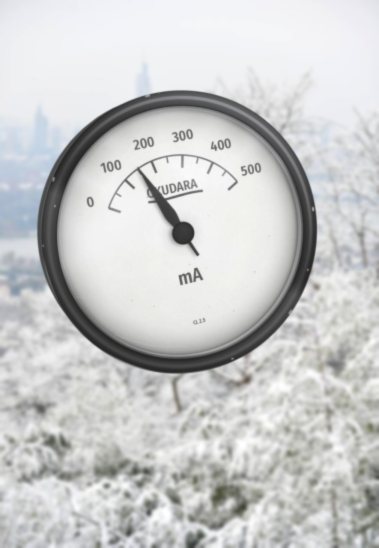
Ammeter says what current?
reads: 150 mA
